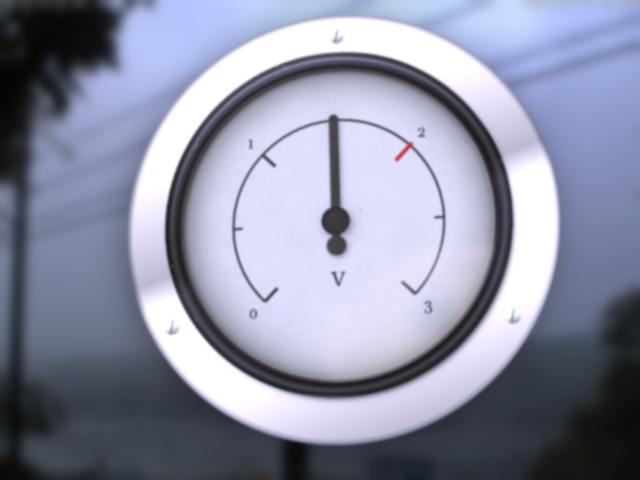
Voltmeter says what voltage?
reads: 1.5 V
